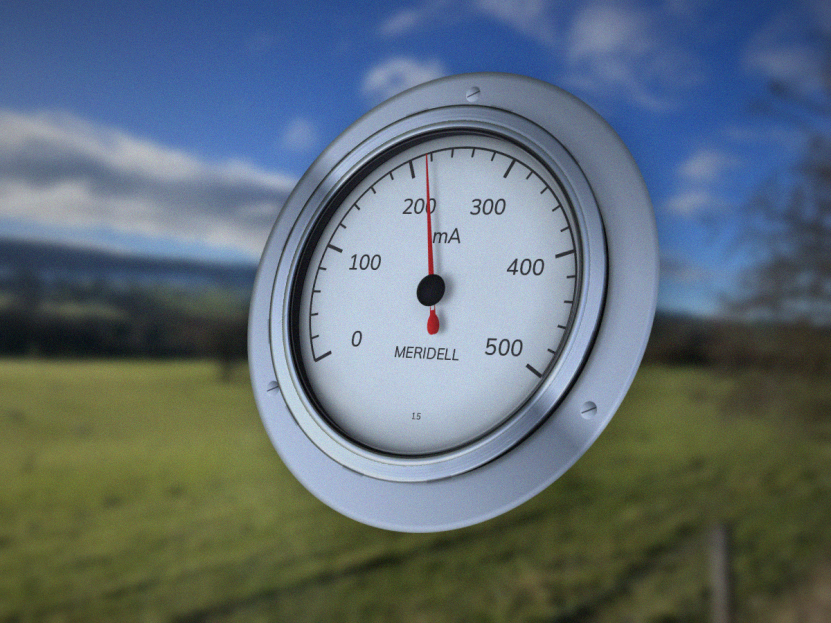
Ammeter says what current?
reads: 220 mA
